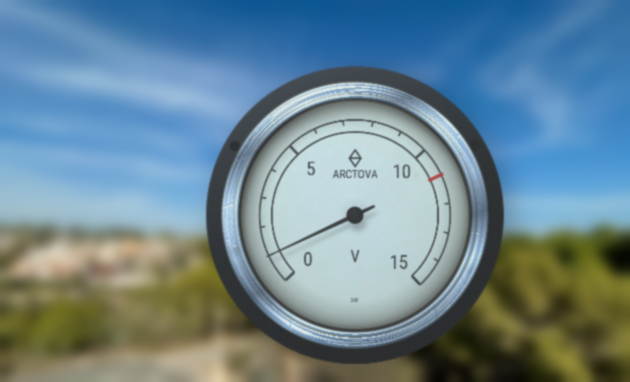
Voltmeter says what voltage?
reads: 1 V
